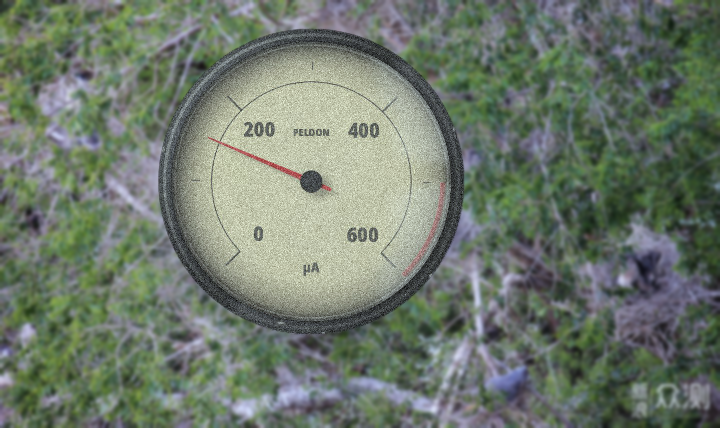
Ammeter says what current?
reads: 150 µA
